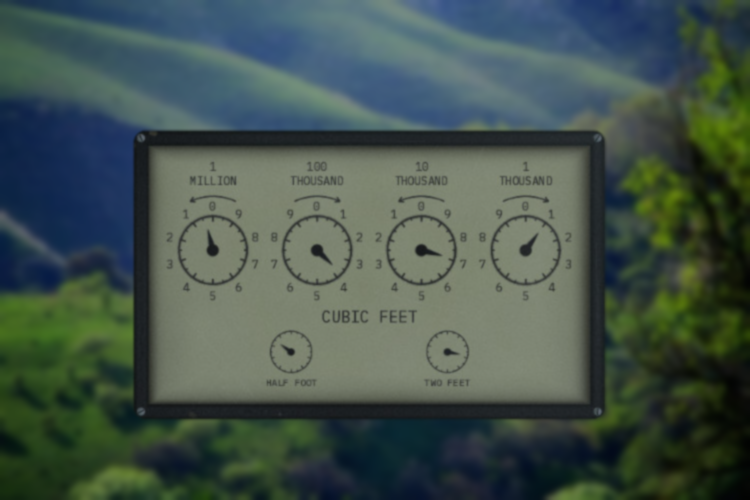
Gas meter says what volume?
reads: 37100 ft³
